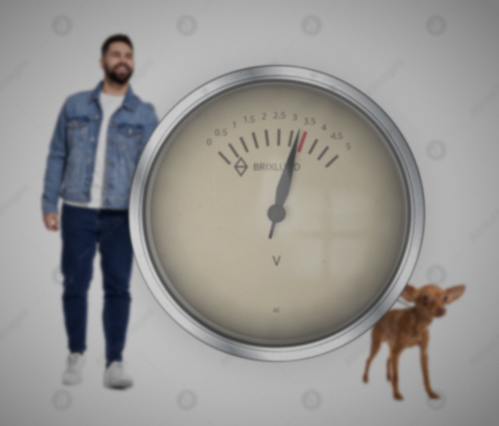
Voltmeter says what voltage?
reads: 3.25 V
